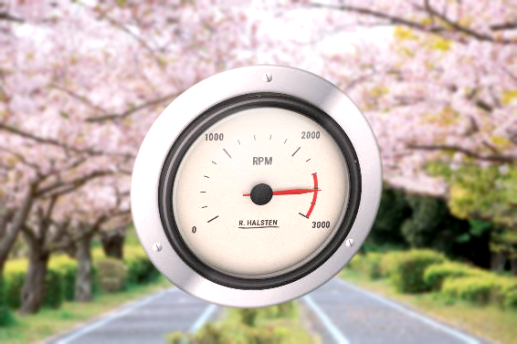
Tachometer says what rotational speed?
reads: 2600 rpm
